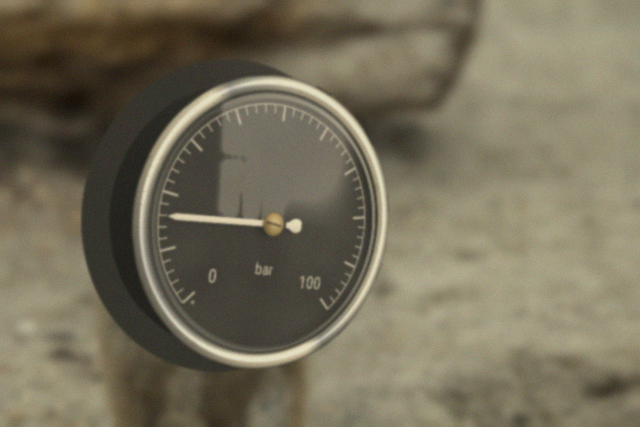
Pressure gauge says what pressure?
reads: 16 bar
